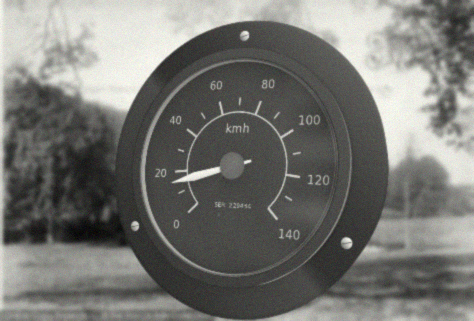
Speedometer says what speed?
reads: 15 km/h
